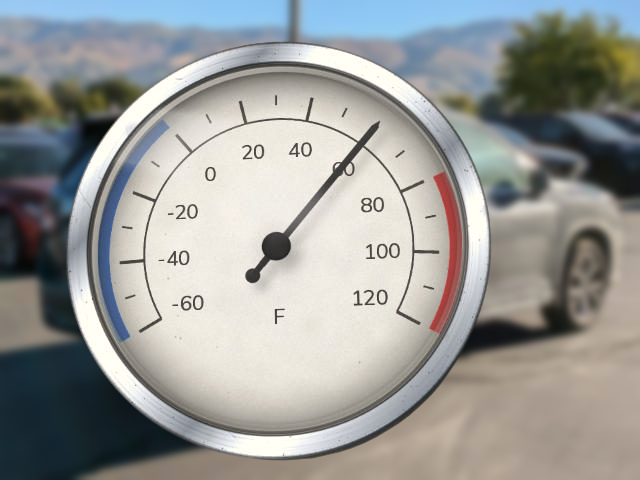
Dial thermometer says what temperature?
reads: 60 °F
